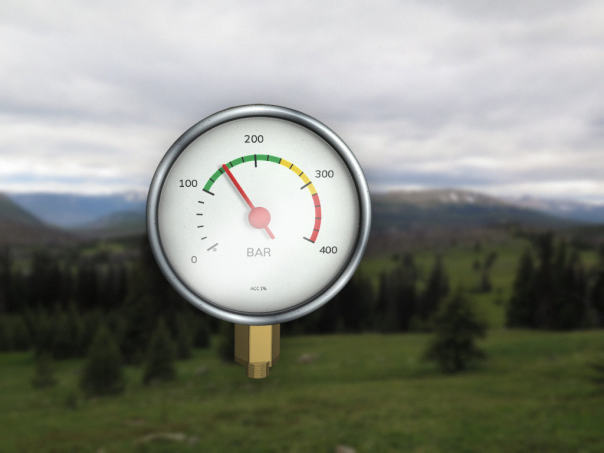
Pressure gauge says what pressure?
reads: 150 bar
